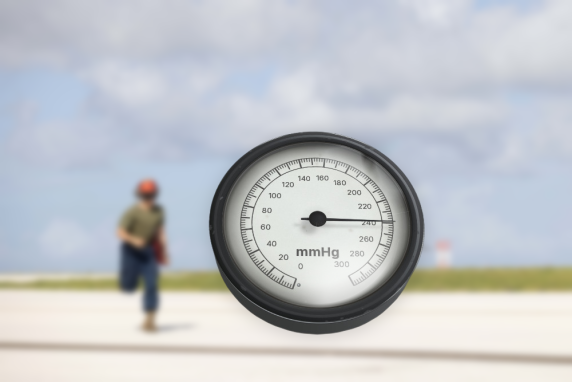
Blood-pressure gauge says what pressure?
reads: 240 mmHg
